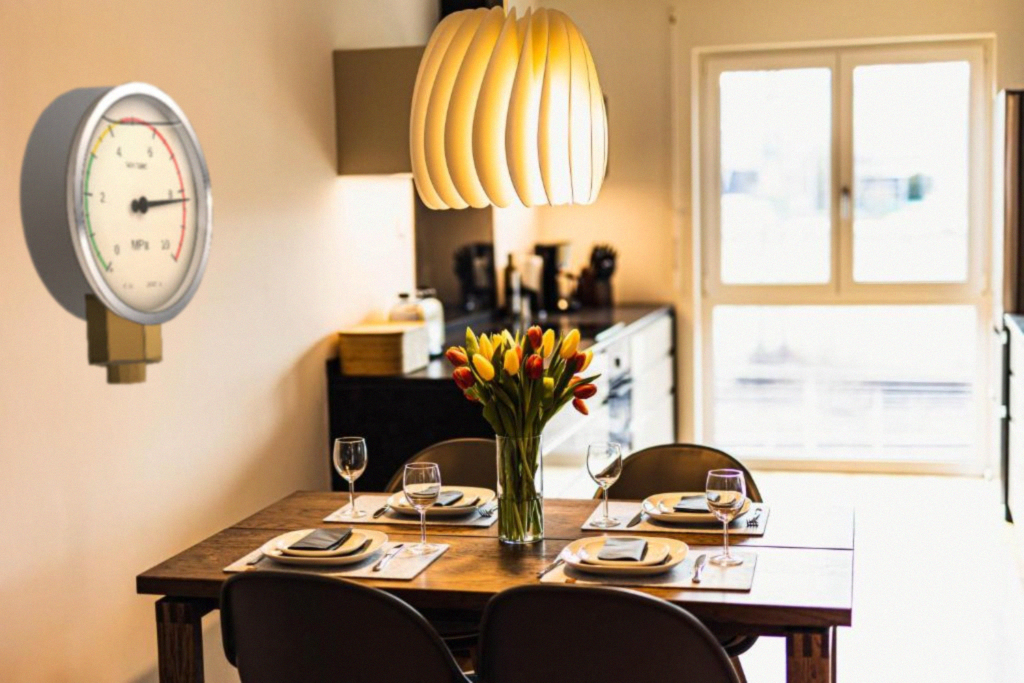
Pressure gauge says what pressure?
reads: 8.25 MPa
